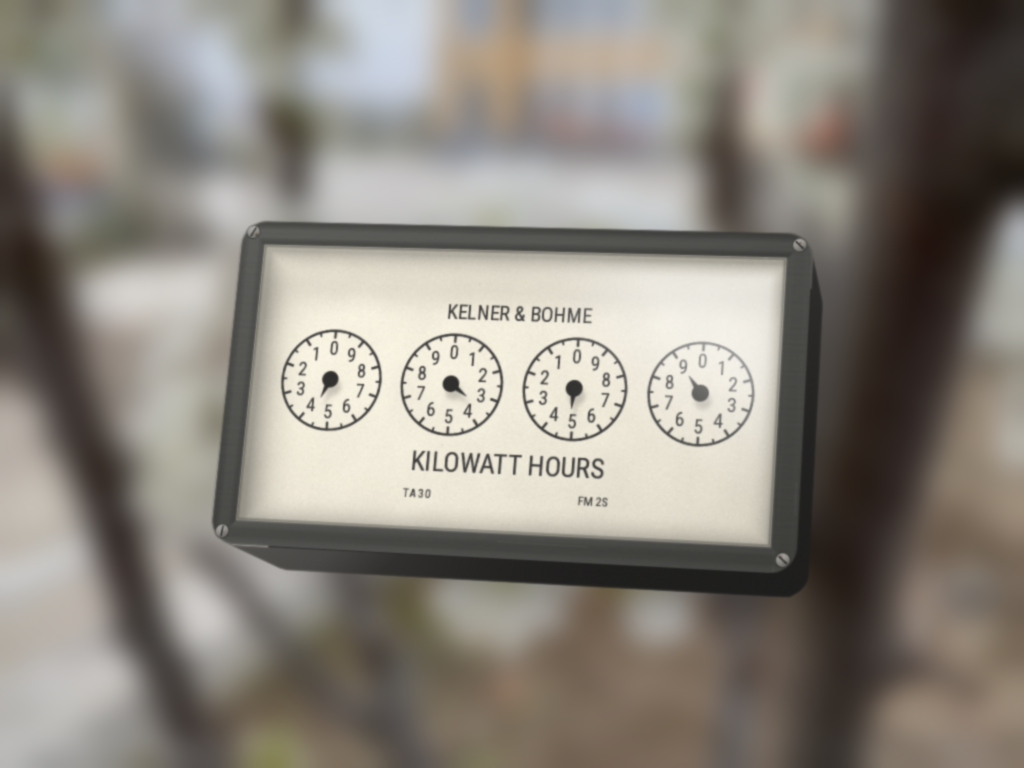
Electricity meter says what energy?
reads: 4349 kWh
